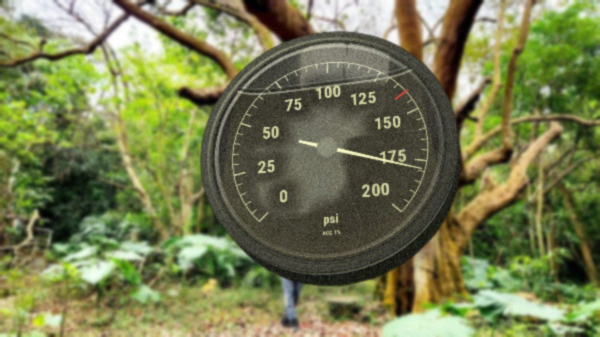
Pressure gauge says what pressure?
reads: 180 psi
